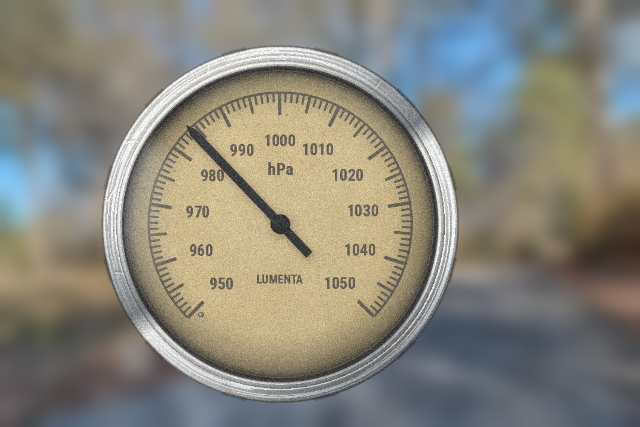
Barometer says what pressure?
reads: 984 hPa
